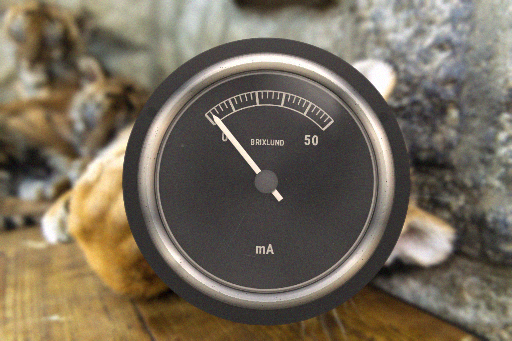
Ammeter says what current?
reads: 2 mA
